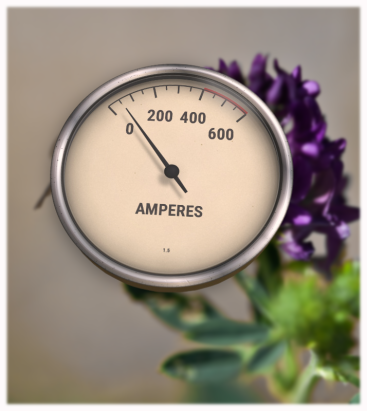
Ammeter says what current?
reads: 50 A
